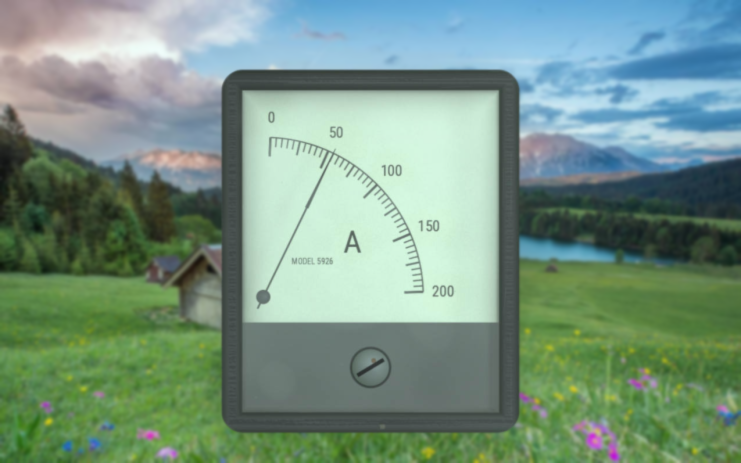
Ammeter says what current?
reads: 55 A
